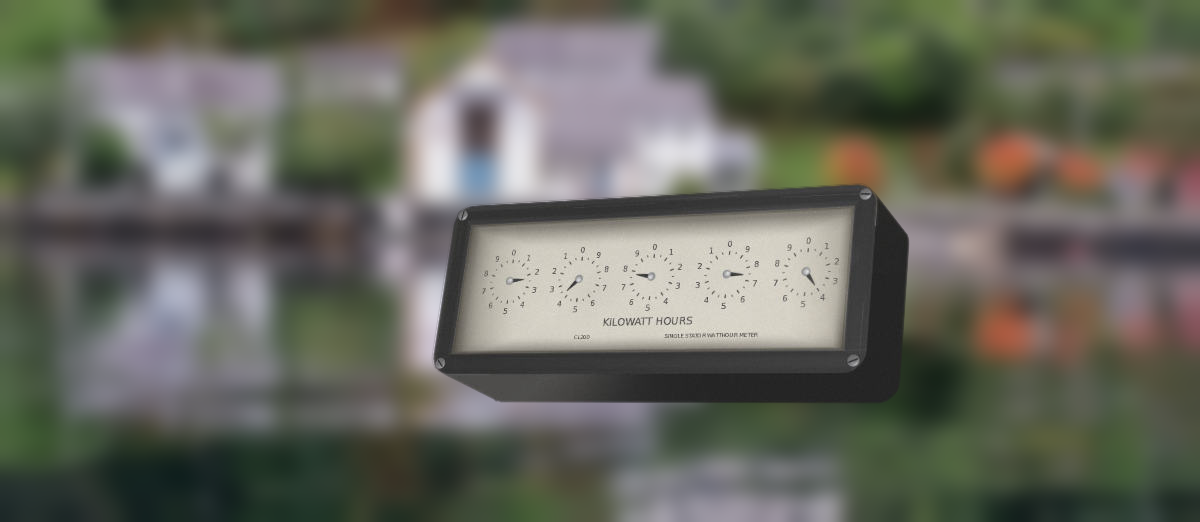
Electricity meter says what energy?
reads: 23774 kWh
